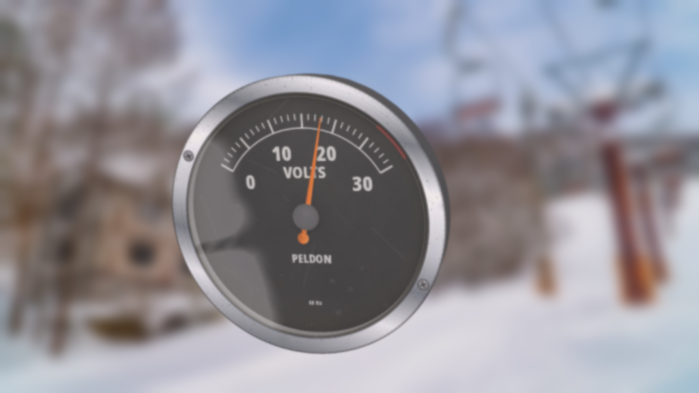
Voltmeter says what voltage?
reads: 18 V
